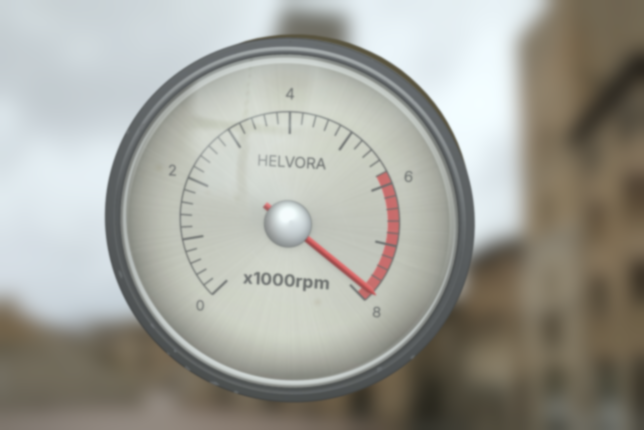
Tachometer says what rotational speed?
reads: 7800 rpm
